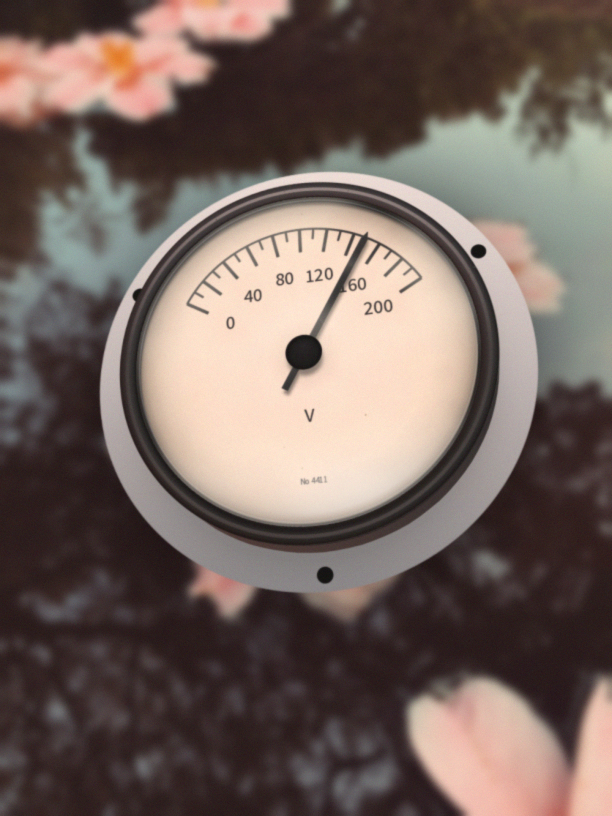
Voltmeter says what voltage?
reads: 150 V
